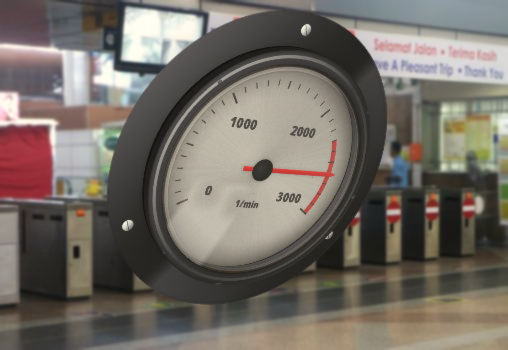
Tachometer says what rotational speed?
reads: 2600 rpm
